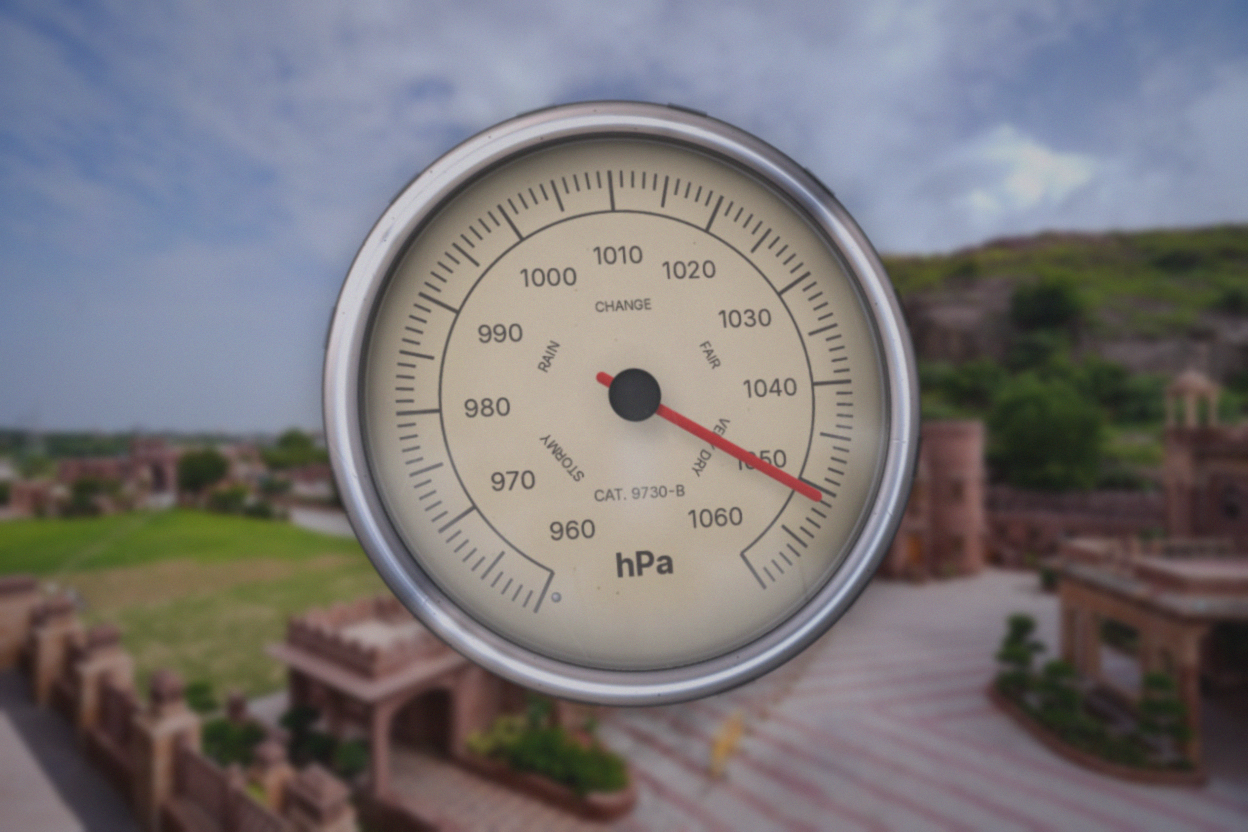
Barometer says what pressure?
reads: 1051 hPa
